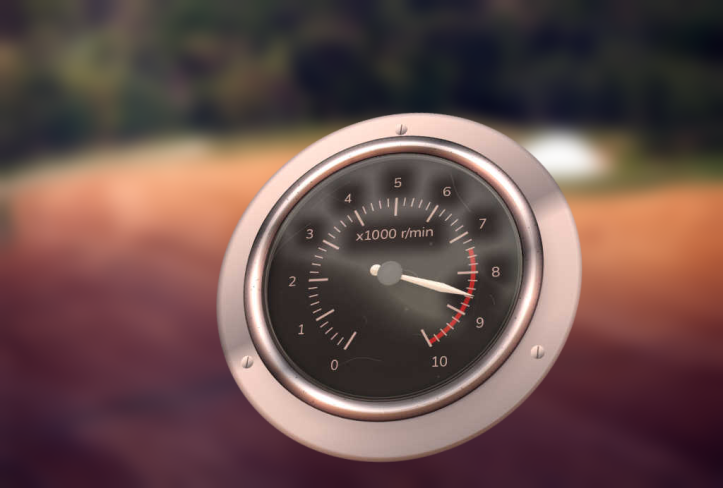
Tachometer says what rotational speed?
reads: 8600 rpm
